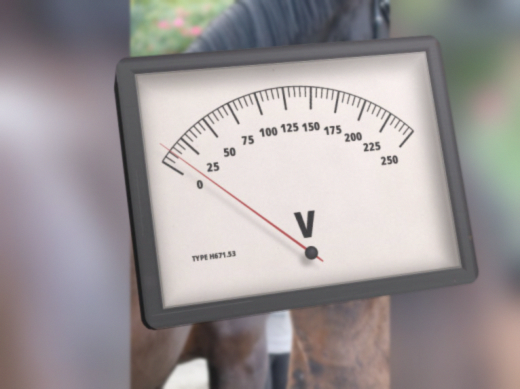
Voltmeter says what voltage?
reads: 10 V
